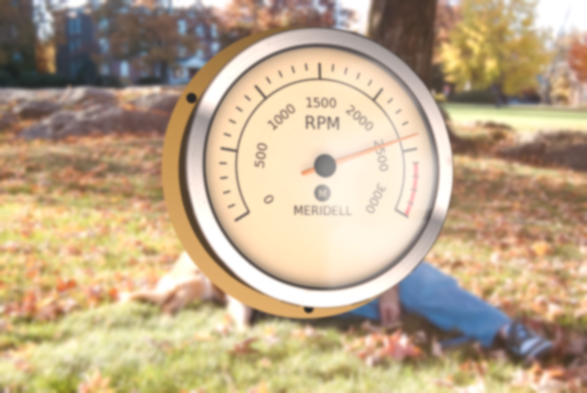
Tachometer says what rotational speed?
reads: 2400 rpm
